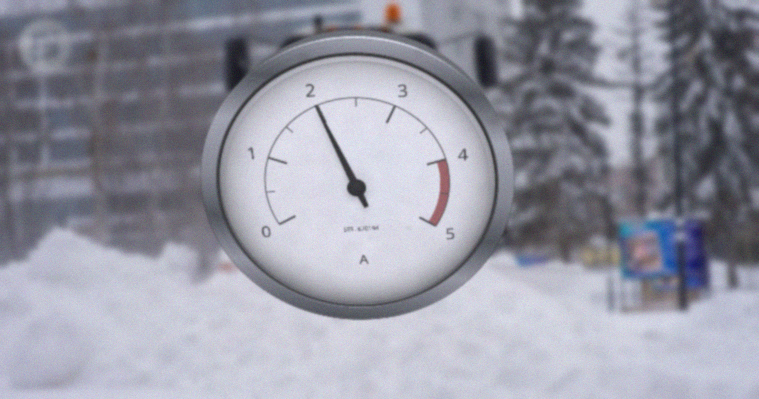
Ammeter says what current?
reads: 2 A
